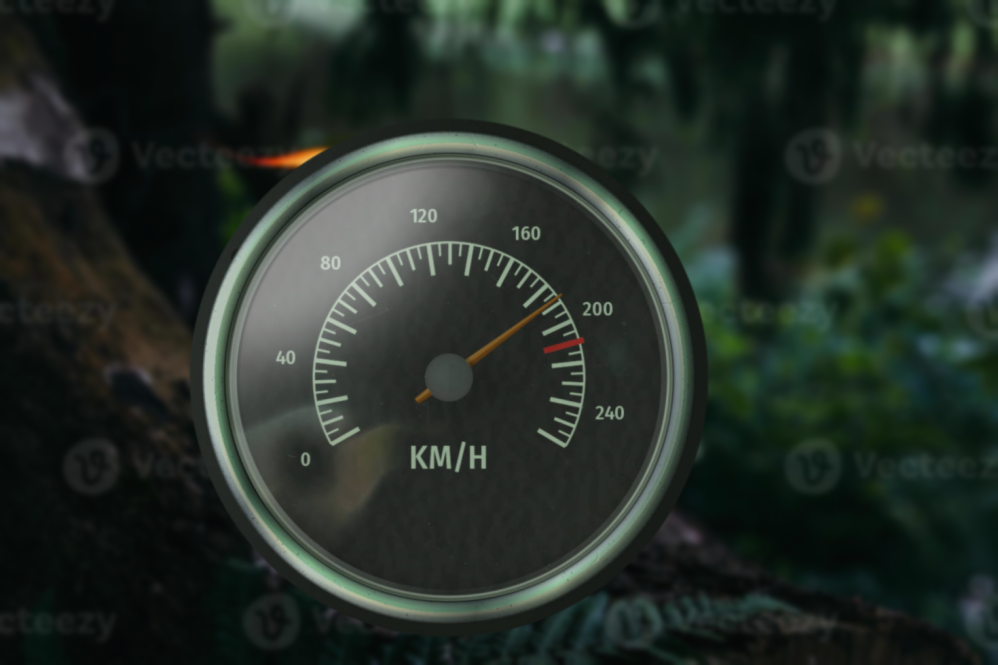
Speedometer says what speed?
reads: 187.5 km/h
